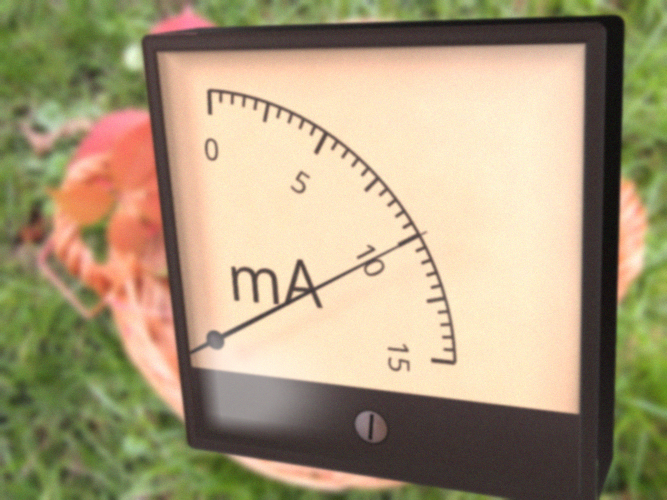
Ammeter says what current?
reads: 10 mA
